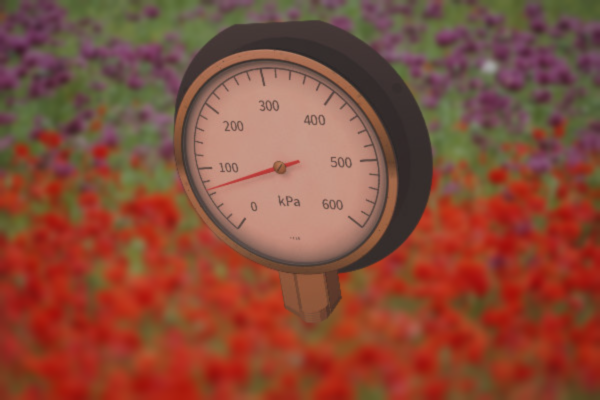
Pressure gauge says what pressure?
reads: 70 kPa
